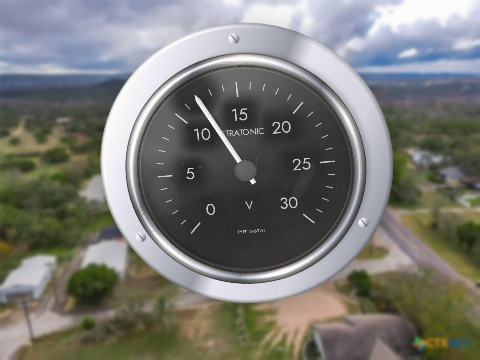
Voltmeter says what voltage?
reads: 12 V
